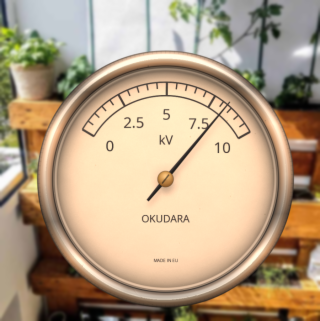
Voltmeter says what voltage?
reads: 8.25 kV
